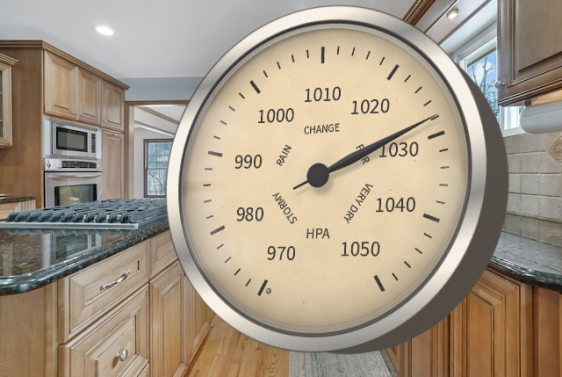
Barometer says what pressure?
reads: 1028 hPa
